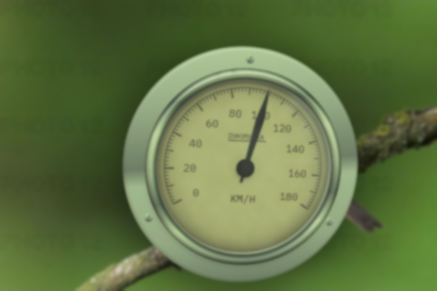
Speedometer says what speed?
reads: 100 km/h
